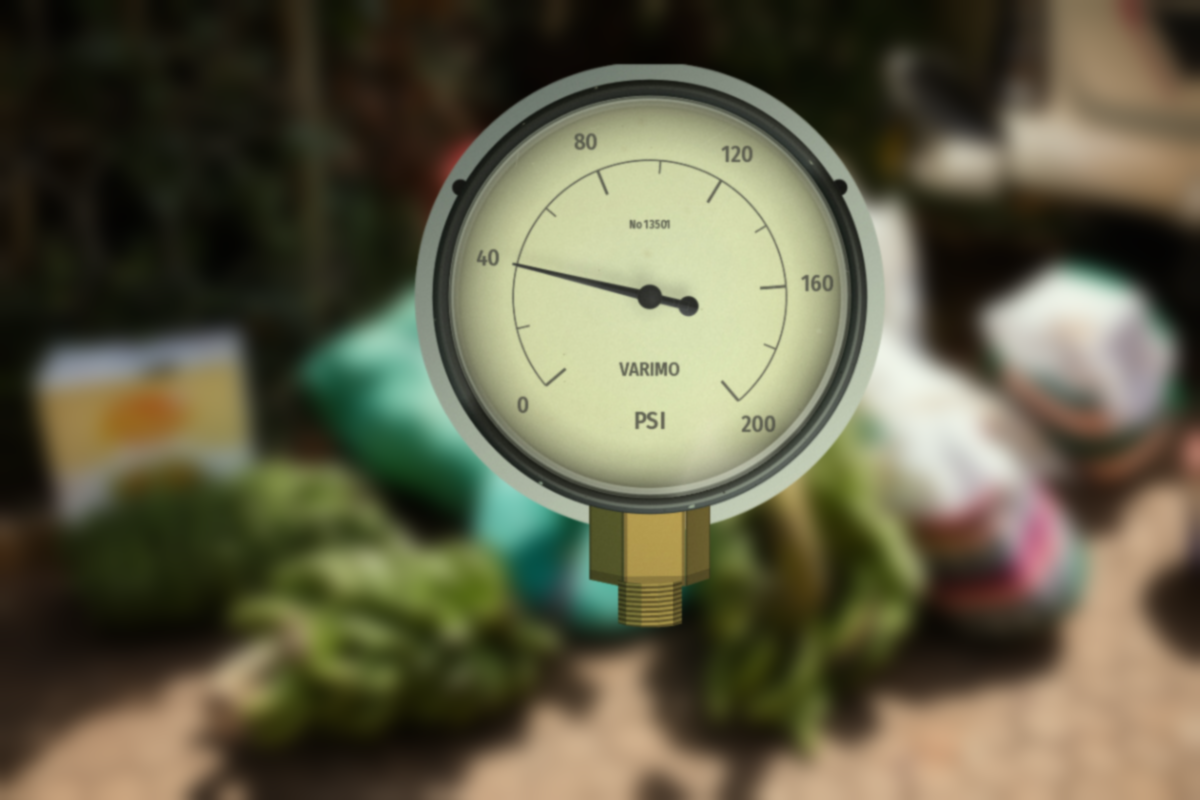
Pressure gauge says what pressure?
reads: 40 psi
